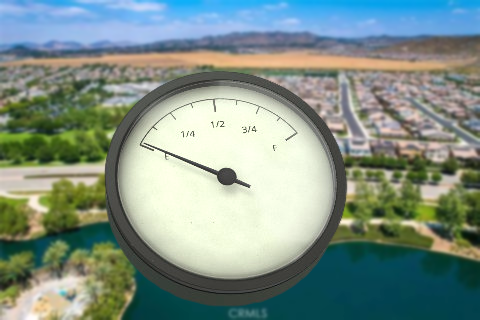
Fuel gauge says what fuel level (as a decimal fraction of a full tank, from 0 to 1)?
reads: 0
